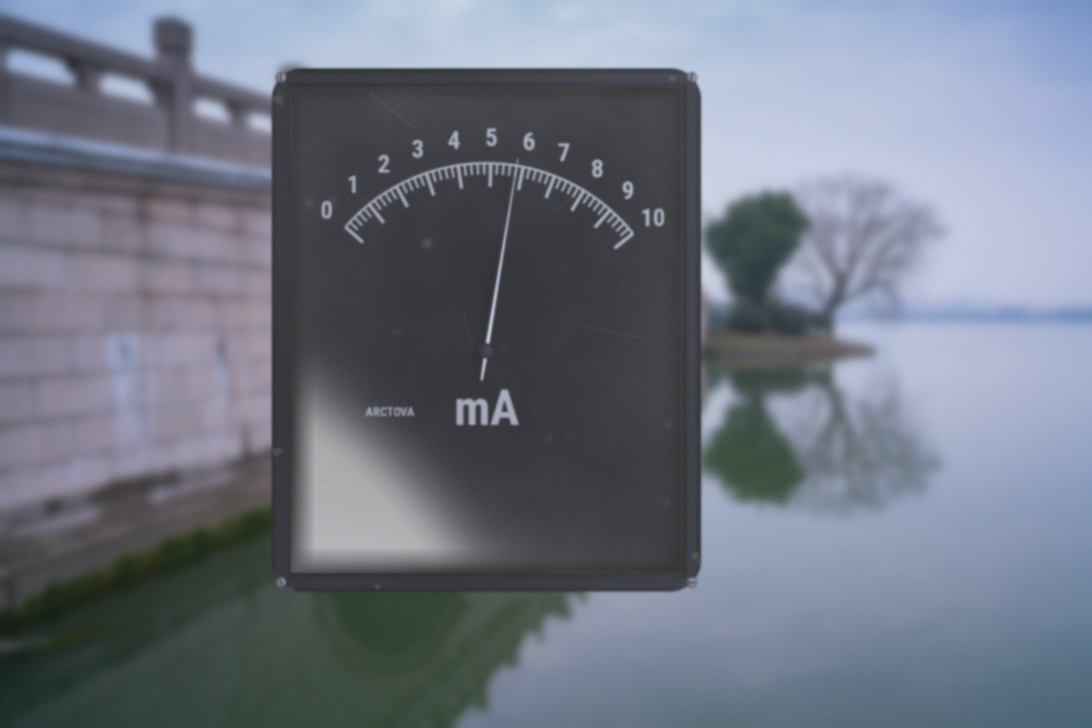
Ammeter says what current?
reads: 5.8 mA
